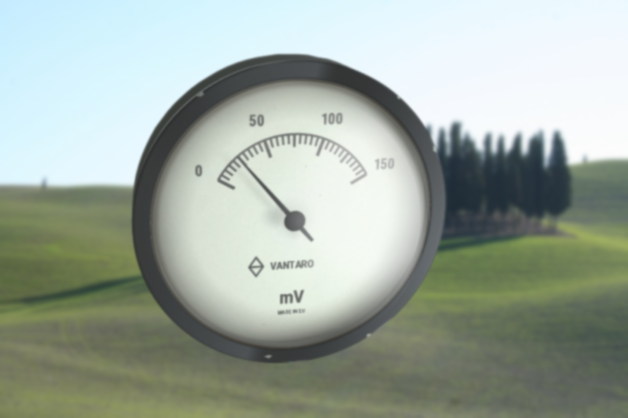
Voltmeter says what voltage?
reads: 25 mV
